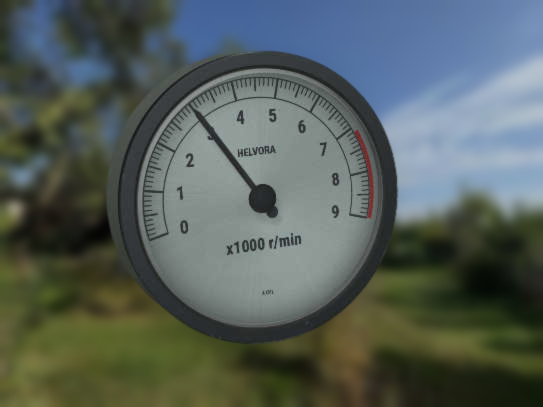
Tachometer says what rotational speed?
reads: 3000 rpm
